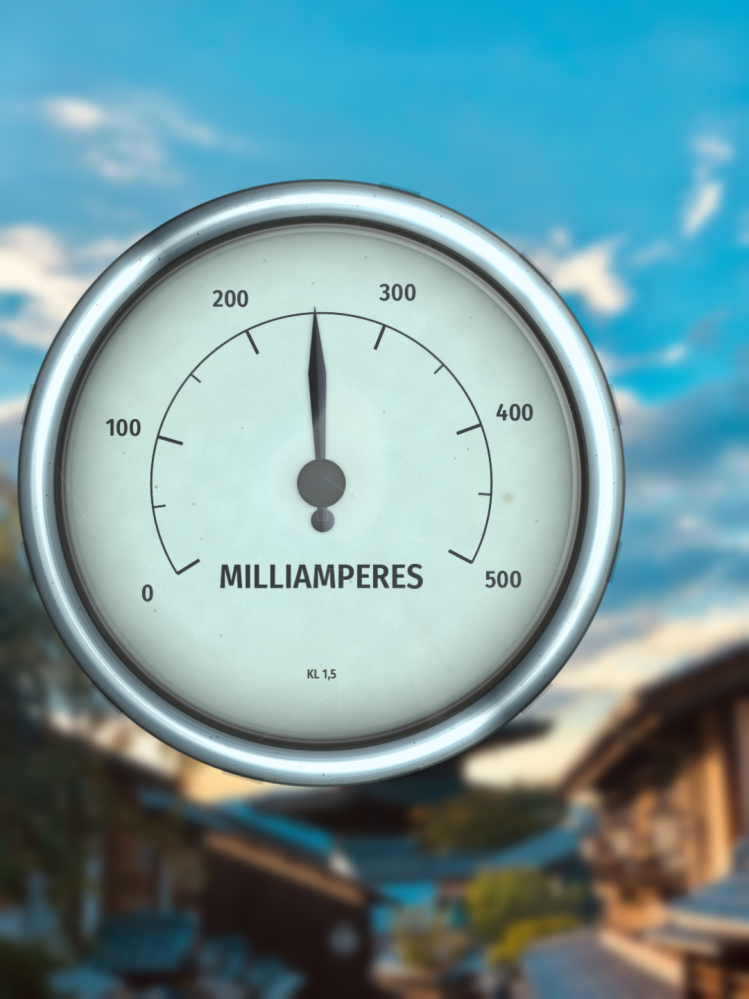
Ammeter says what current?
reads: 250 mA
